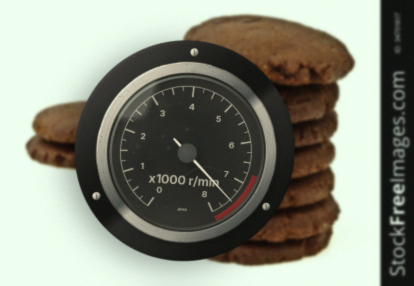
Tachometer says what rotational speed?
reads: 7500 rpm
